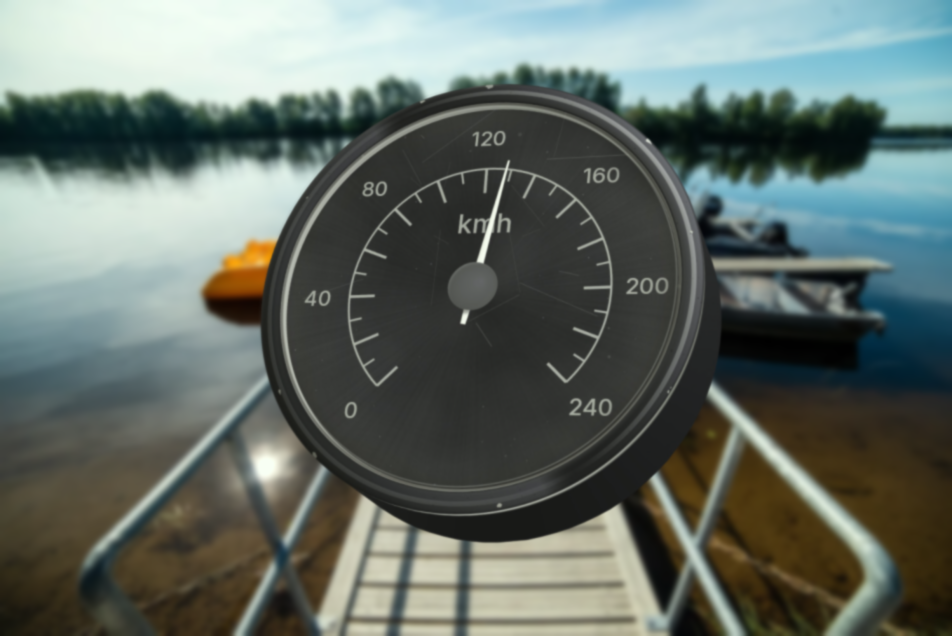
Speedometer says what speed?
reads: 130 km/h
